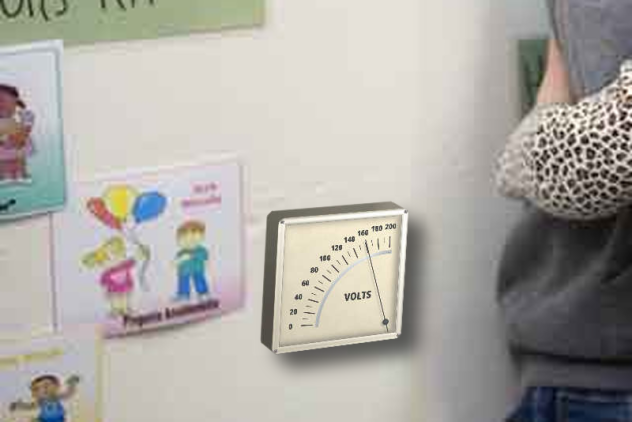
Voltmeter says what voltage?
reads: 160 V
